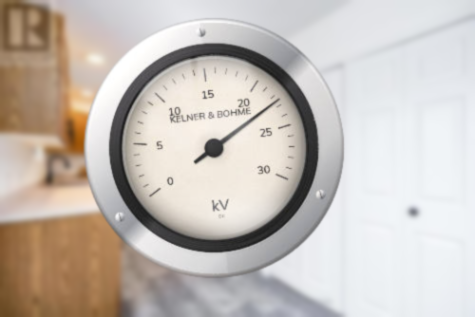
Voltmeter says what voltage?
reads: 22.5 kV
